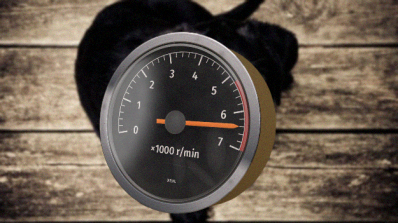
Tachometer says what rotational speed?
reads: 6400 rpm
